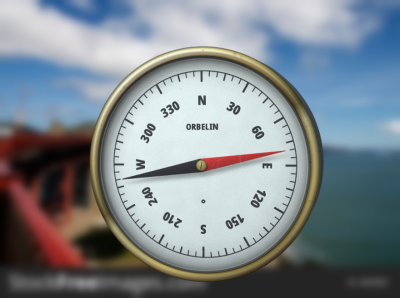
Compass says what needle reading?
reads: 80 °
